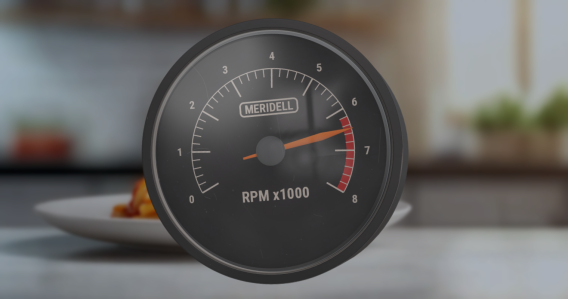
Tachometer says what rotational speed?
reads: 6500 rpm
